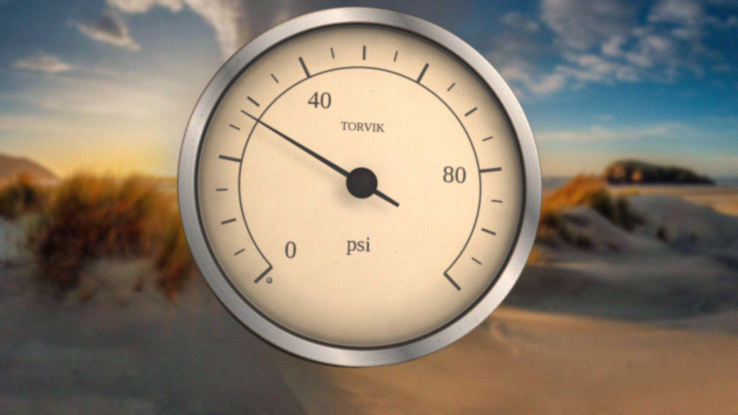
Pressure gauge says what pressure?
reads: 27.5 psi
